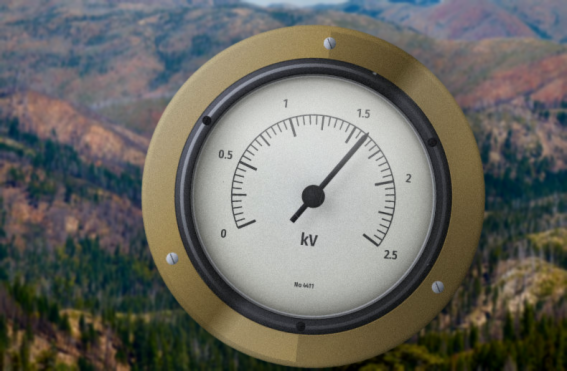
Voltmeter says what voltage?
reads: 1.6 kV
